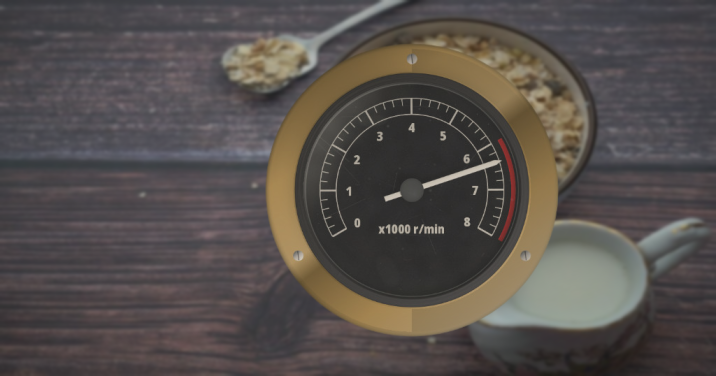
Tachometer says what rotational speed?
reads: 6400 rpm
